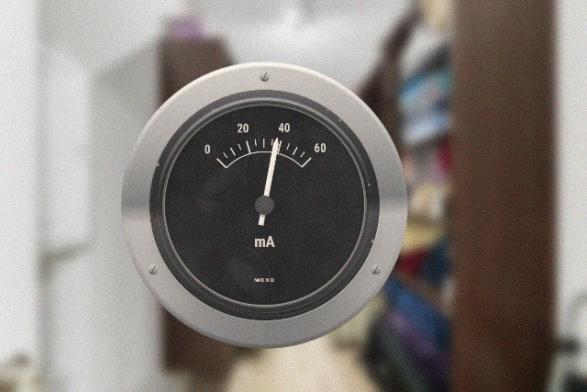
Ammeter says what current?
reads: 37.5 mA
